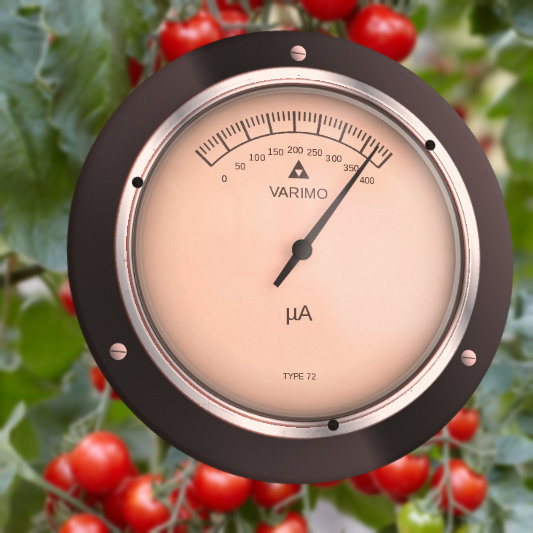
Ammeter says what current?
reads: 370 µA
